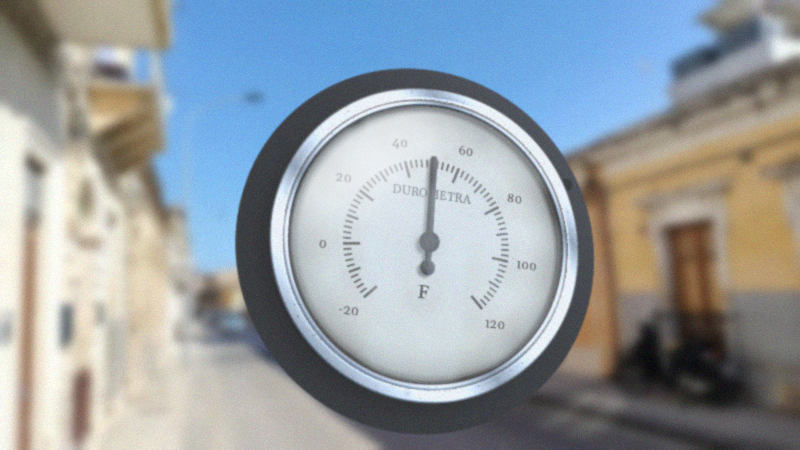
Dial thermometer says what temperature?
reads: 50 °F
